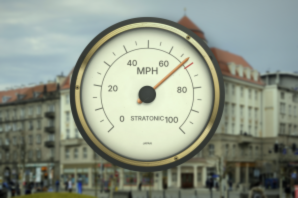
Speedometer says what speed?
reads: 67.5 mph
